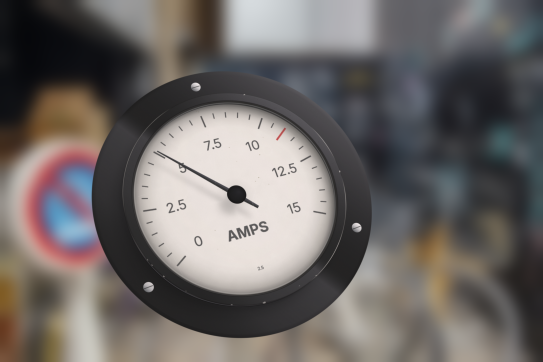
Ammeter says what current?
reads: 5 A
